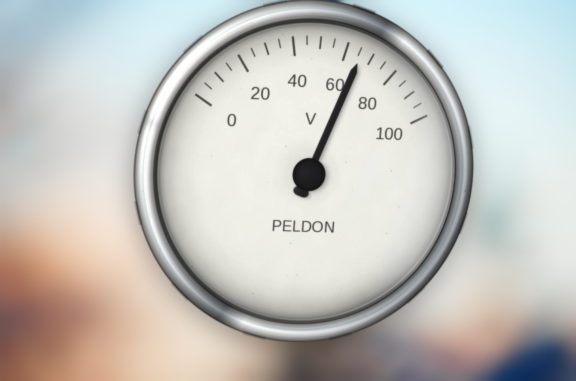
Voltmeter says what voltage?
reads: 65 V
